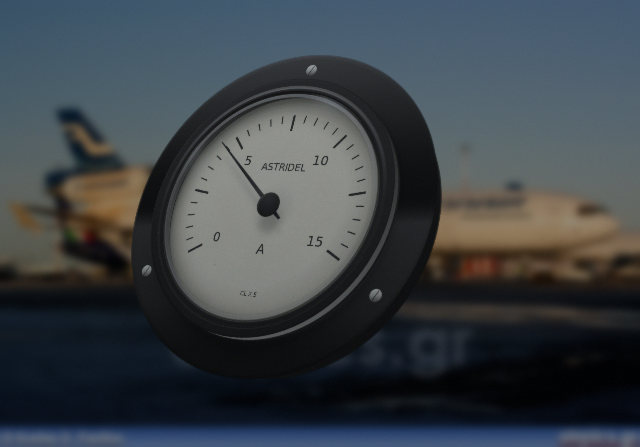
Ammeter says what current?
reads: 4.5 A
